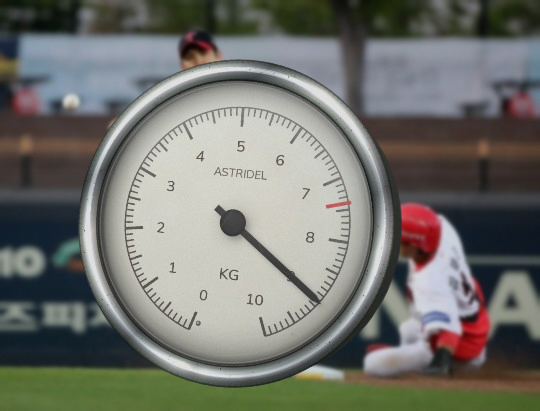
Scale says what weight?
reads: 9 kg
